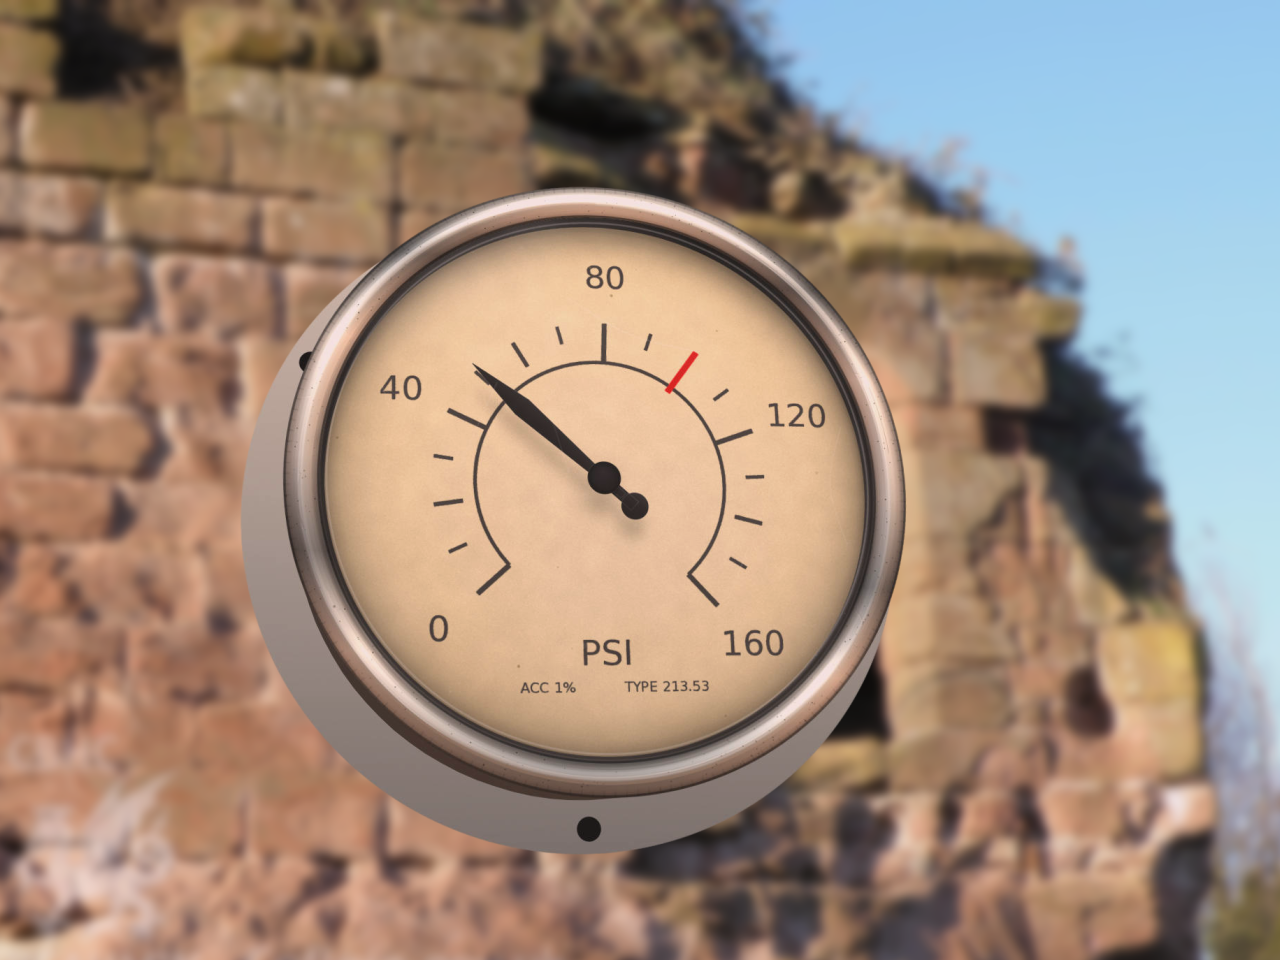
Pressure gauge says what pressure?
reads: 50 psi
